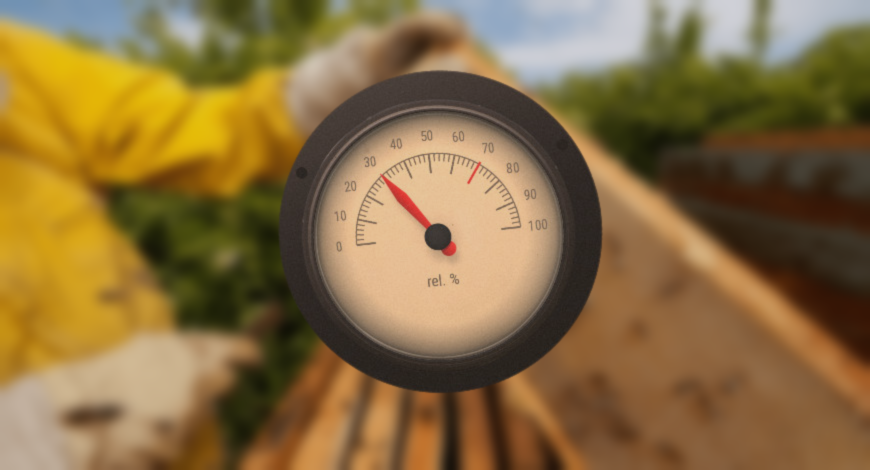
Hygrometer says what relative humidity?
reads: 30 %
